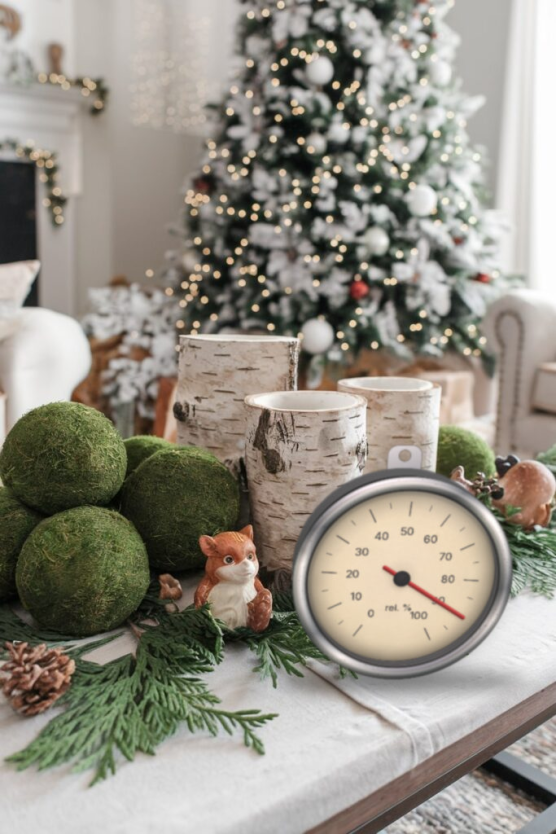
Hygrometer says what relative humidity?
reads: 90 %
